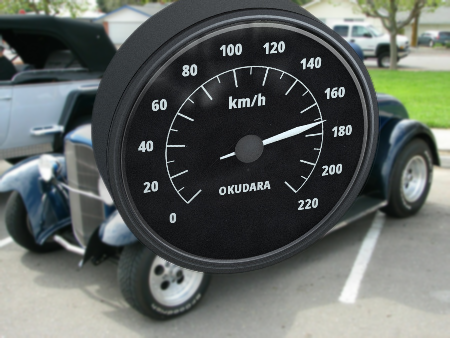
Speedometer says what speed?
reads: 170 km/h
